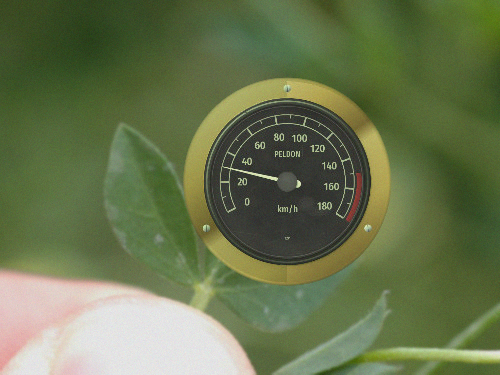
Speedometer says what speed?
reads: 30 km/h
